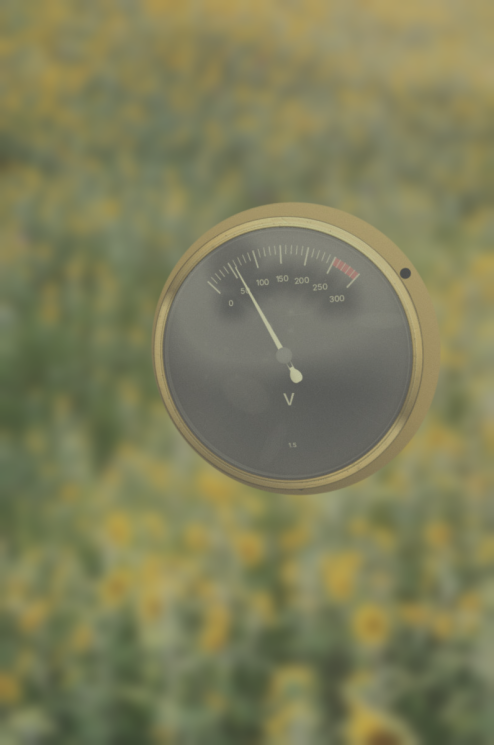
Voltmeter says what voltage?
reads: 60 V
